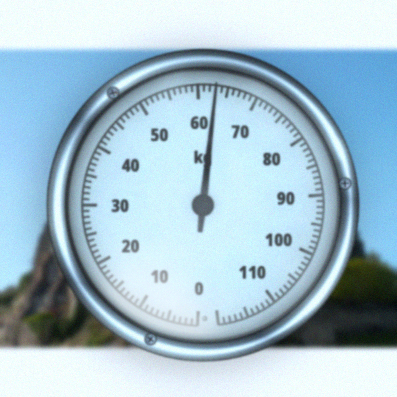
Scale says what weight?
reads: 63 kg
